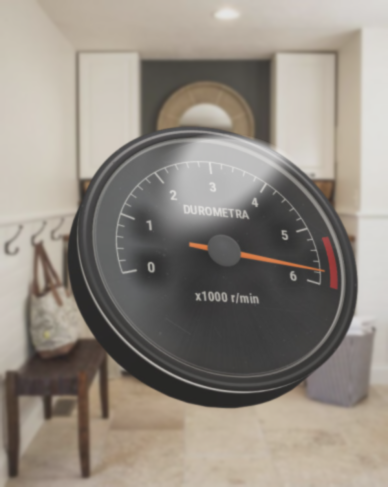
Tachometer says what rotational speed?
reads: 5800 rpm
